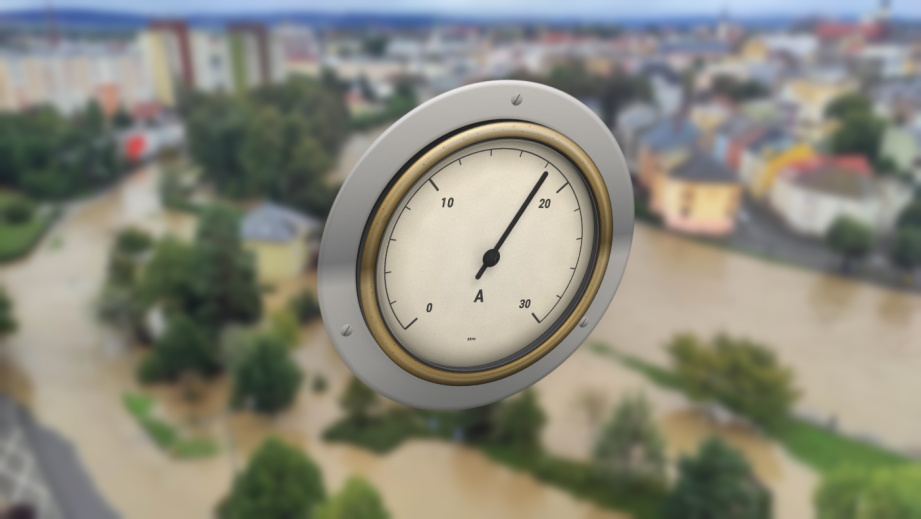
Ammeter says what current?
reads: 18 A
